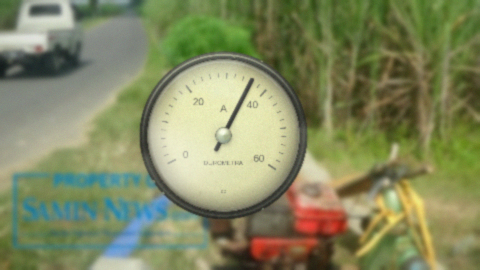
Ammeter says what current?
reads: 36 A
